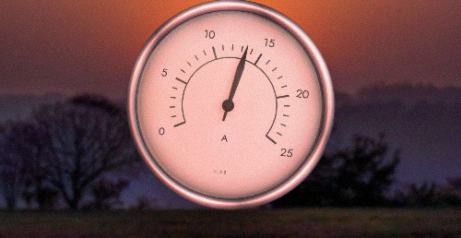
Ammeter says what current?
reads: 13.5 A
